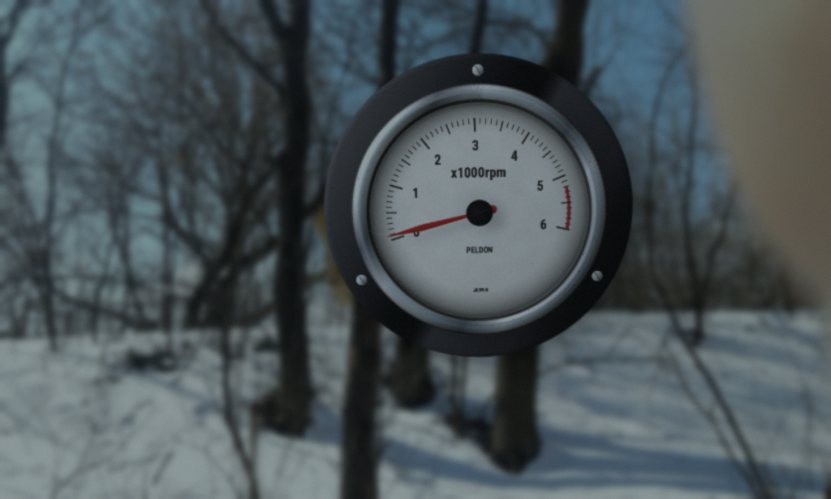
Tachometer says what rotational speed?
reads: 100 rpm
